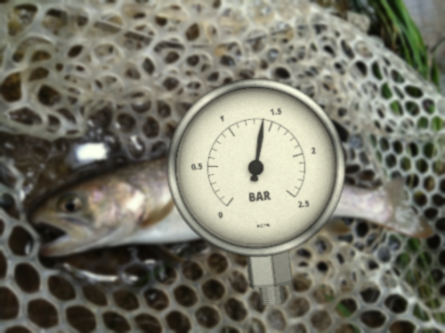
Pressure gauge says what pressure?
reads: 1.4 bar
